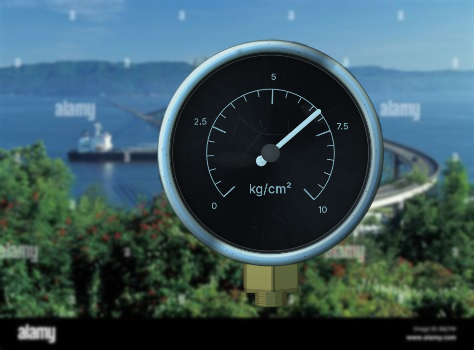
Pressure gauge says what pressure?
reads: 6.75 kg/cm²
